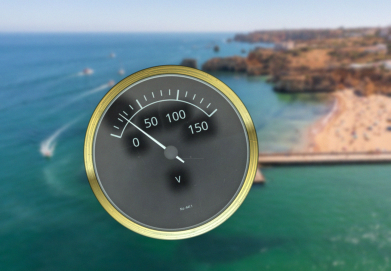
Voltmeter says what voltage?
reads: 25 V
